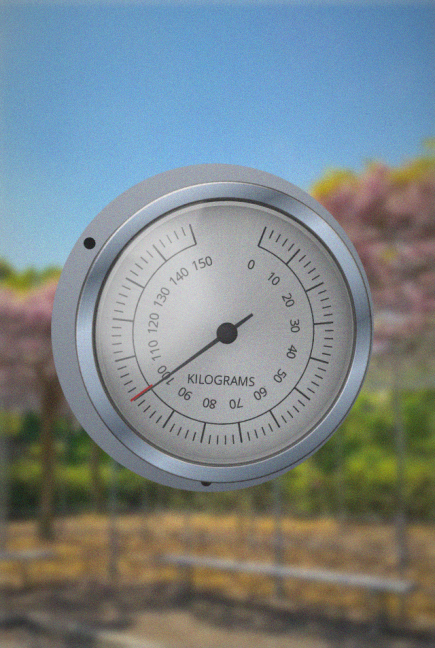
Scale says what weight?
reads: 100 kg
